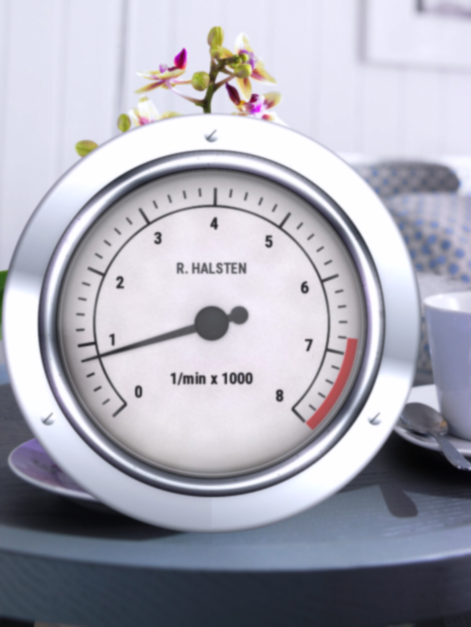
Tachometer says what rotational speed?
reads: 800 rpm
